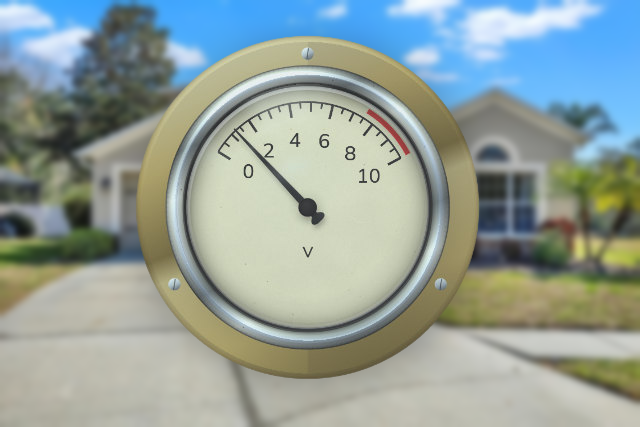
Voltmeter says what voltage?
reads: 1.25 V
